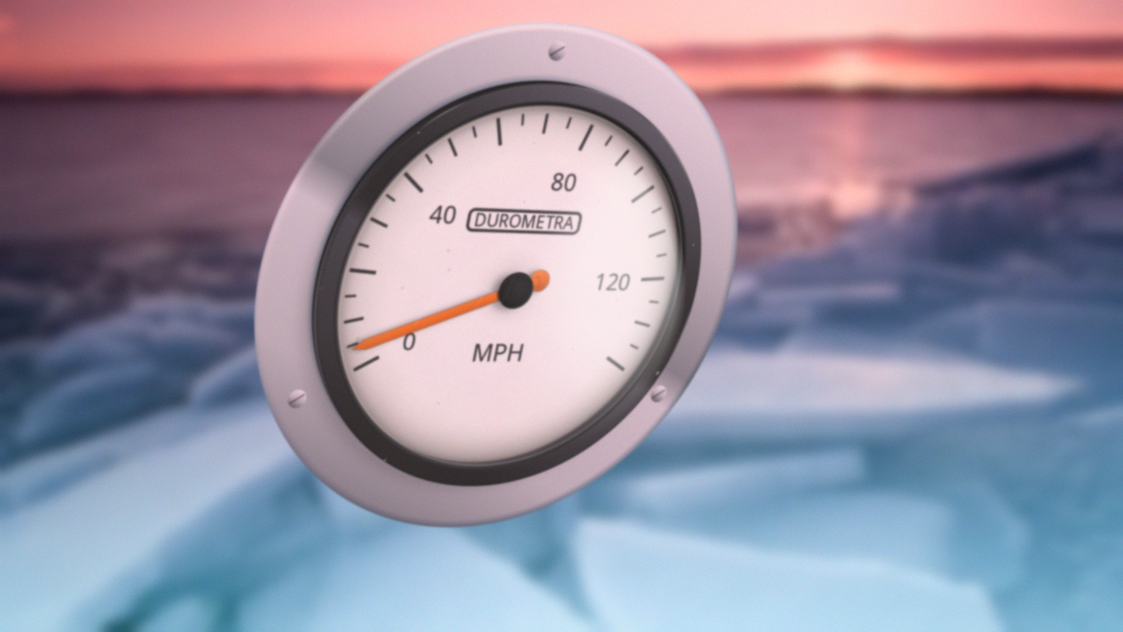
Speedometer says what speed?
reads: 5 mph
